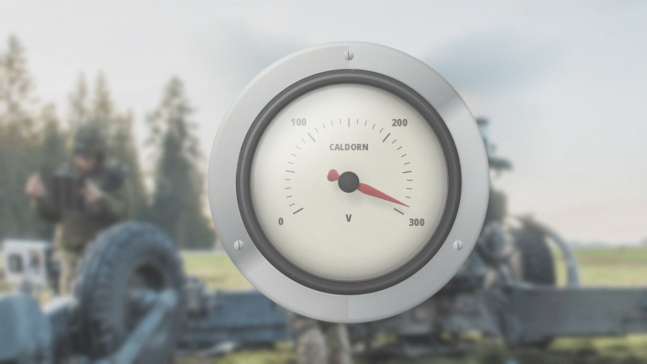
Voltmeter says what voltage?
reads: 290 V
